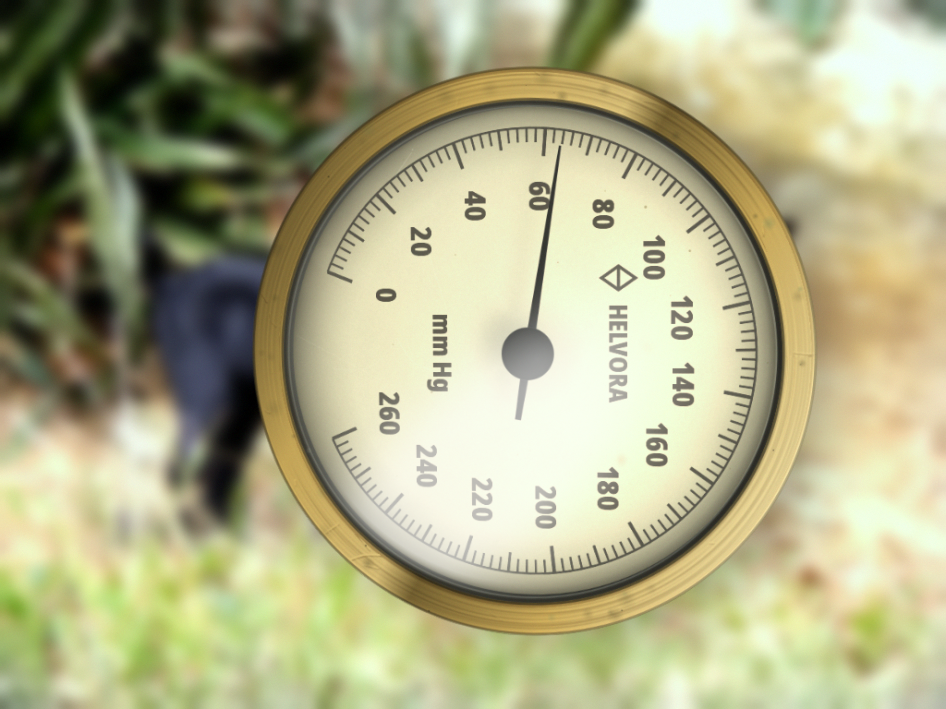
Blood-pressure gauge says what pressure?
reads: 64 mmHg
